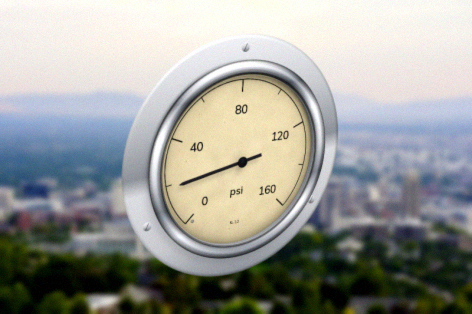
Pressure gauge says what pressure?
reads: 20 psi
